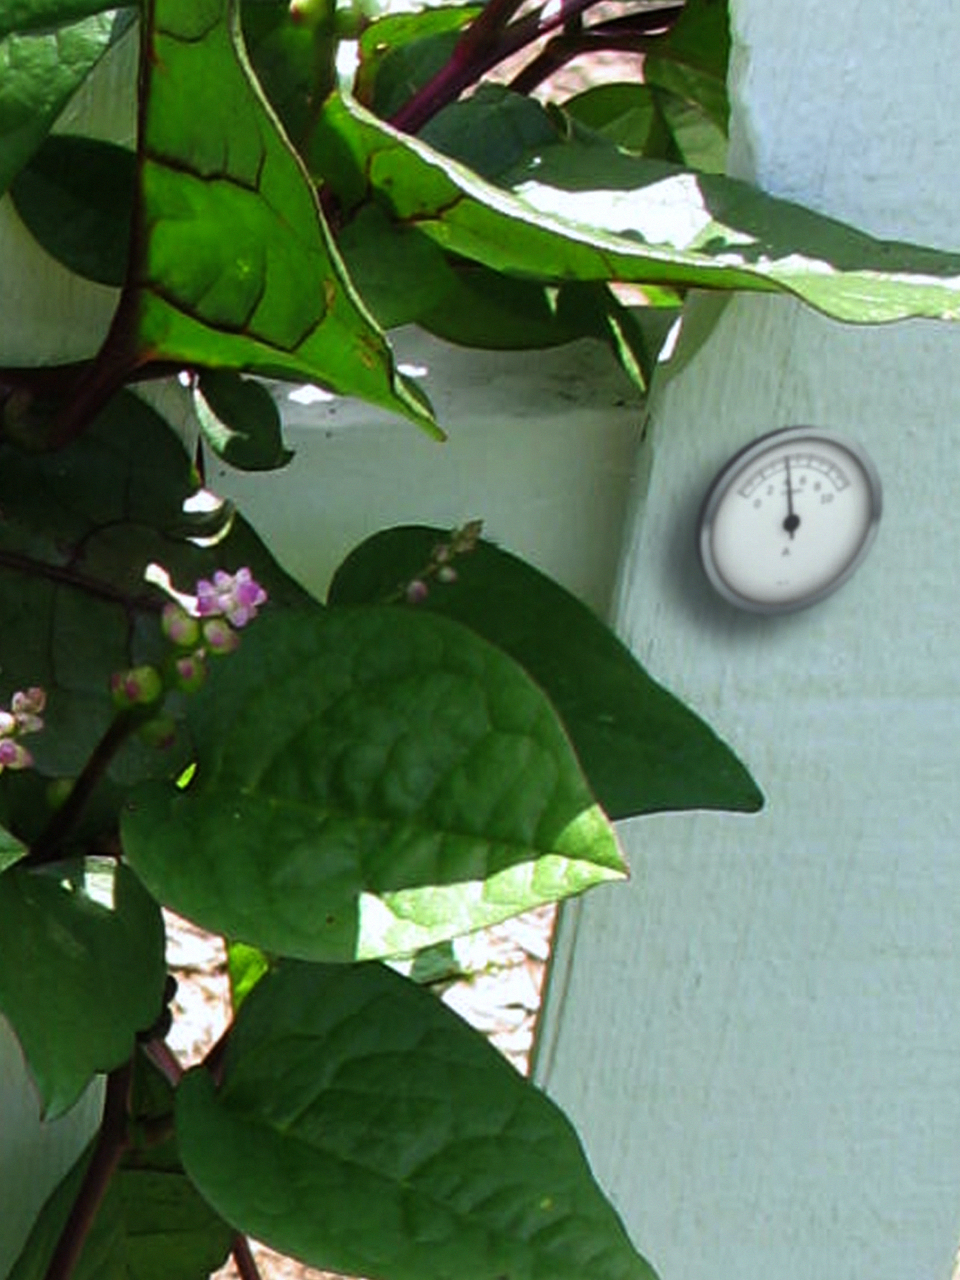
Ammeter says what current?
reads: 4 A
